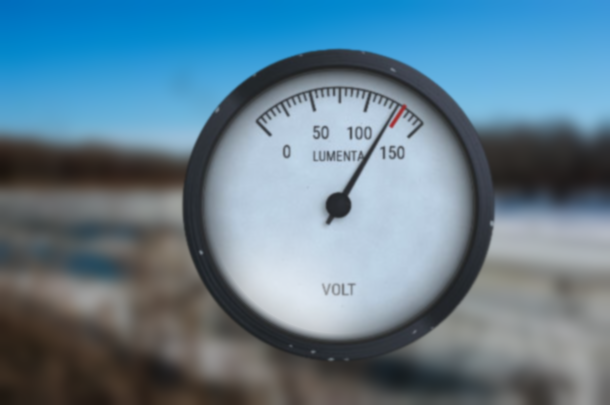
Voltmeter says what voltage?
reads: 125 V
